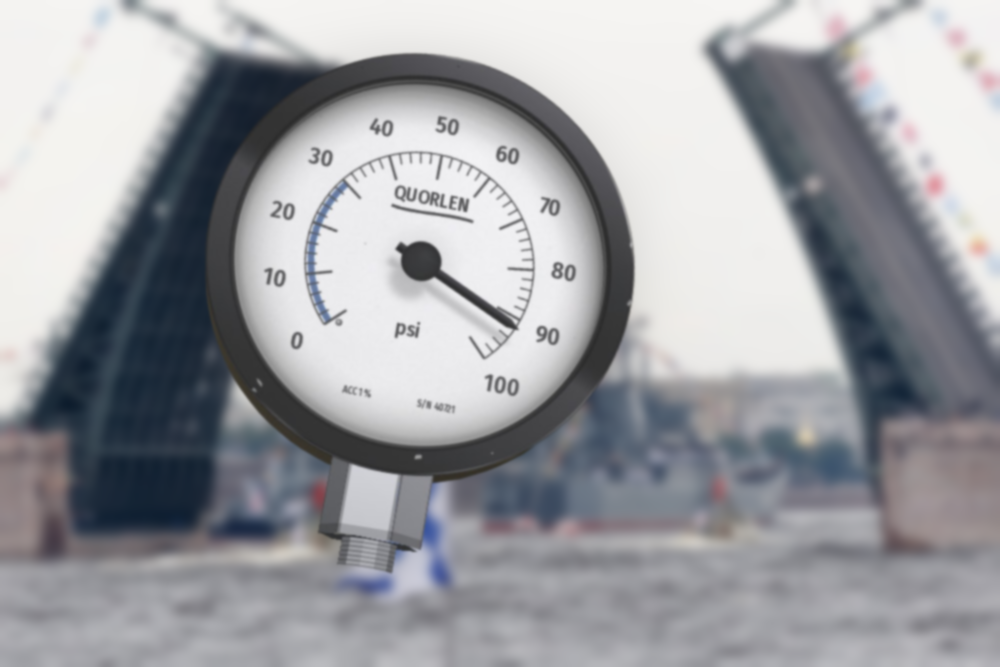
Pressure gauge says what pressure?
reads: 92 psi
